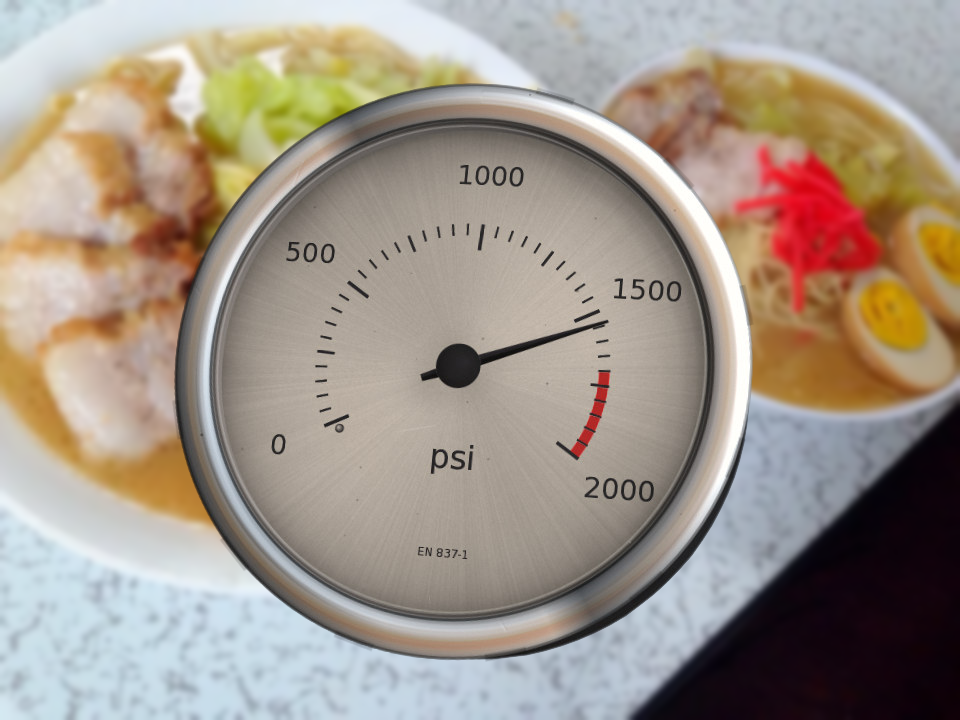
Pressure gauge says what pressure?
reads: 1550 psi
